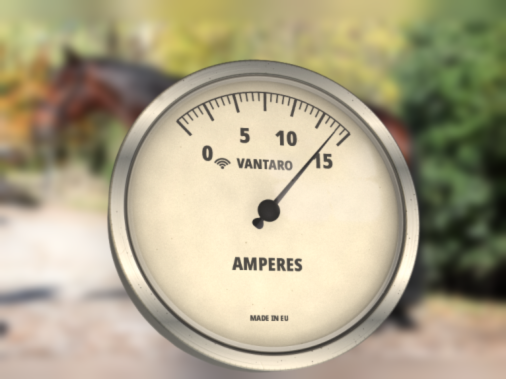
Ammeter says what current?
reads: 14 A
